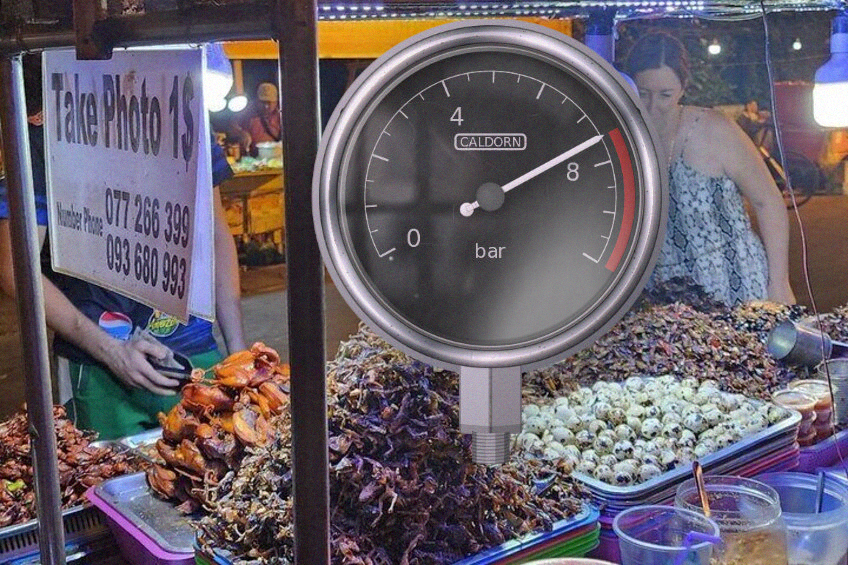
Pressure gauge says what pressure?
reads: 7.5 bar
